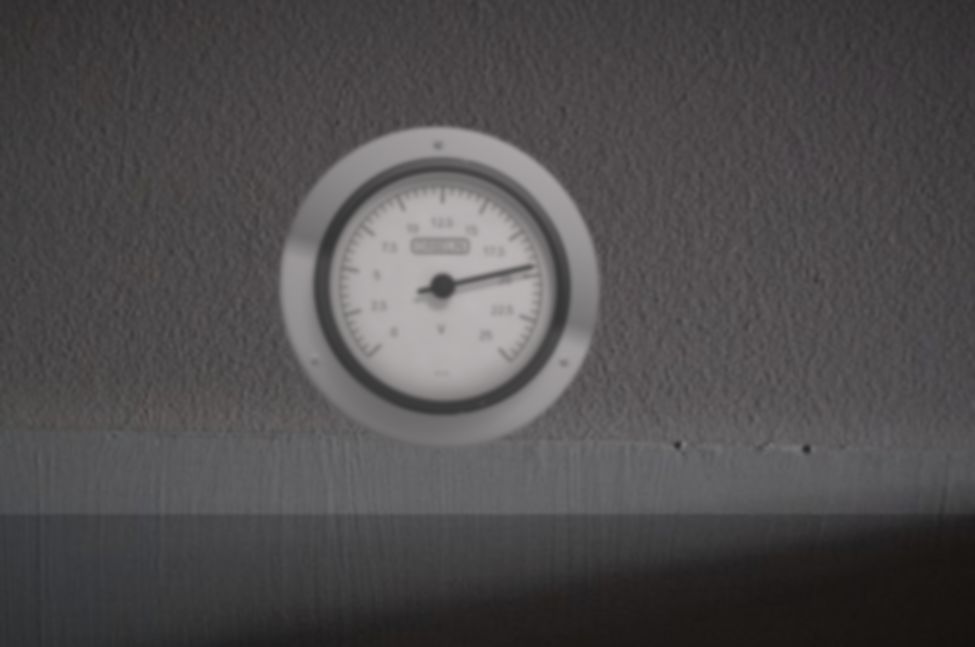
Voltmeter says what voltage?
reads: 19.5 V
